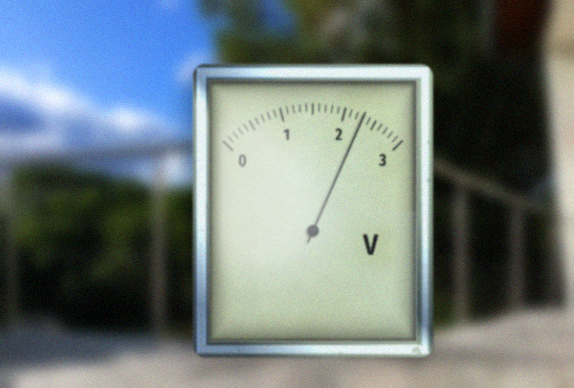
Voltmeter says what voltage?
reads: 2.3 V
